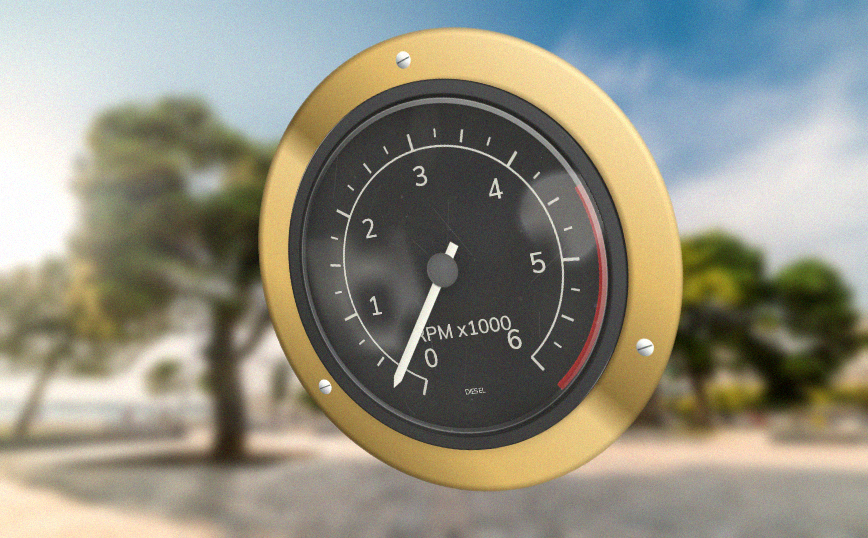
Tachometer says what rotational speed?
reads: 250 rpm
